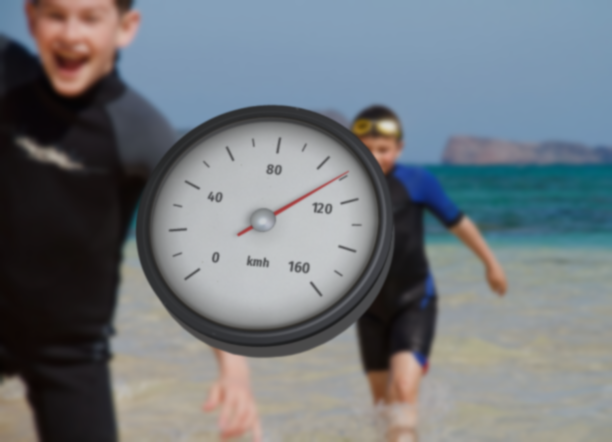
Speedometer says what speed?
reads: 110 km/h
